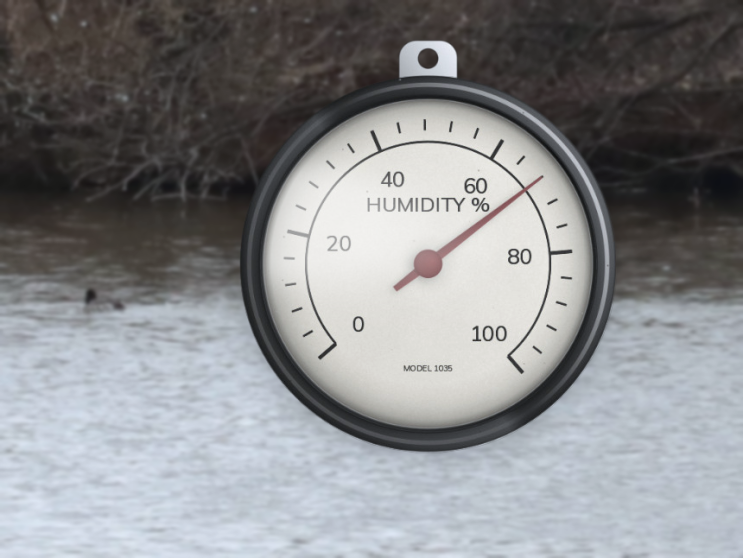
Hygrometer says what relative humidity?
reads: 68 %
